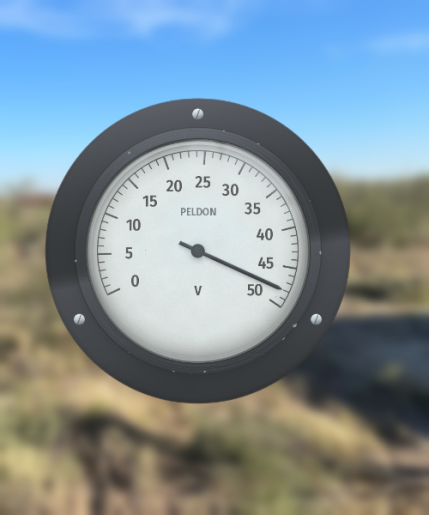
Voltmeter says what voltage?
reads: 48 V
